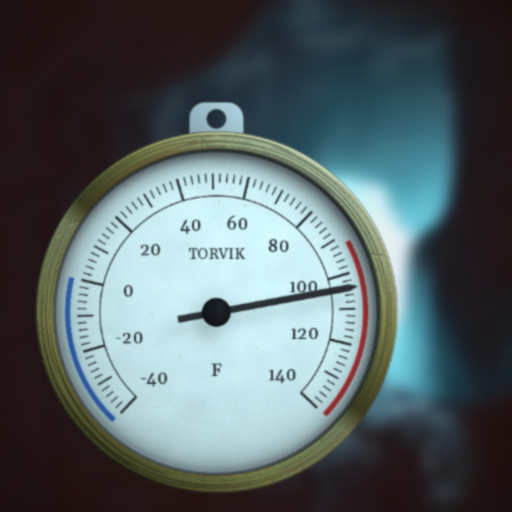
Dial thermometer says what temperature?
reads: 104 °F
